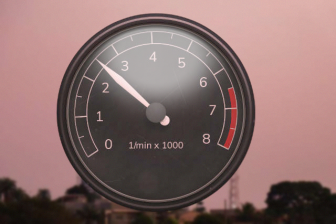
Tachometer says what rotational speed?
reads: 2500 rpm
